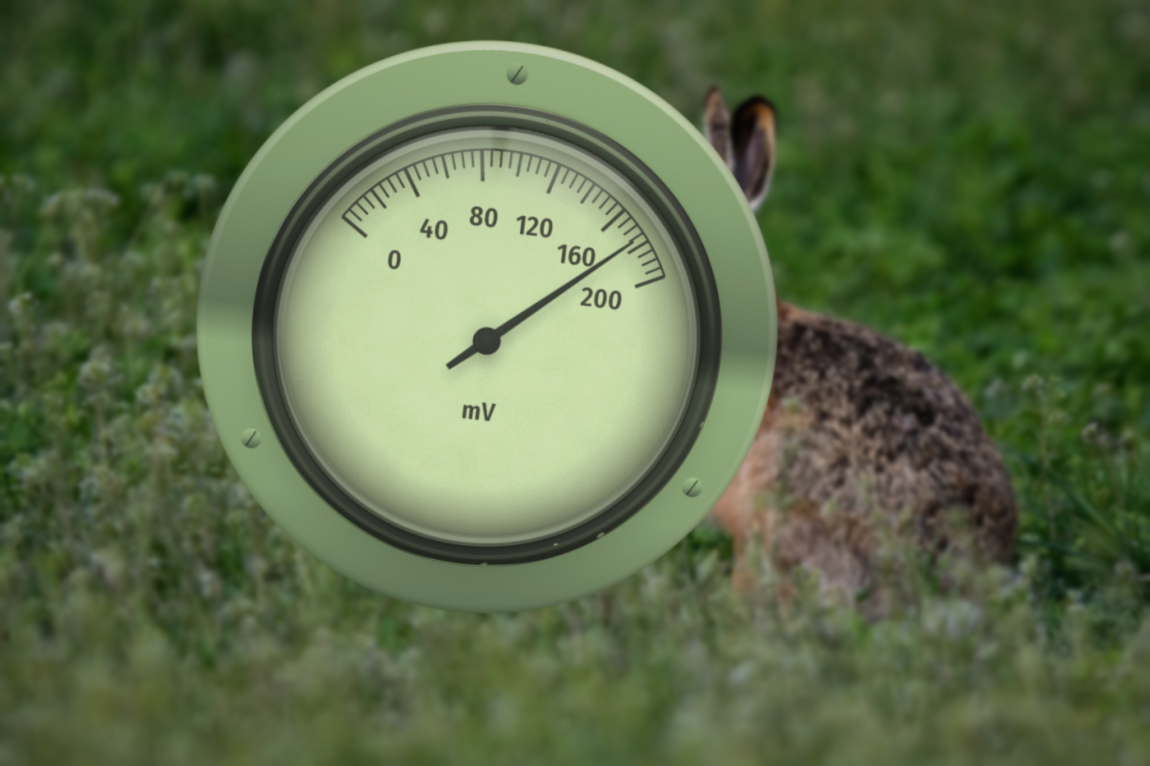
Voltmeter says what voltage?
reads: 175 mV
